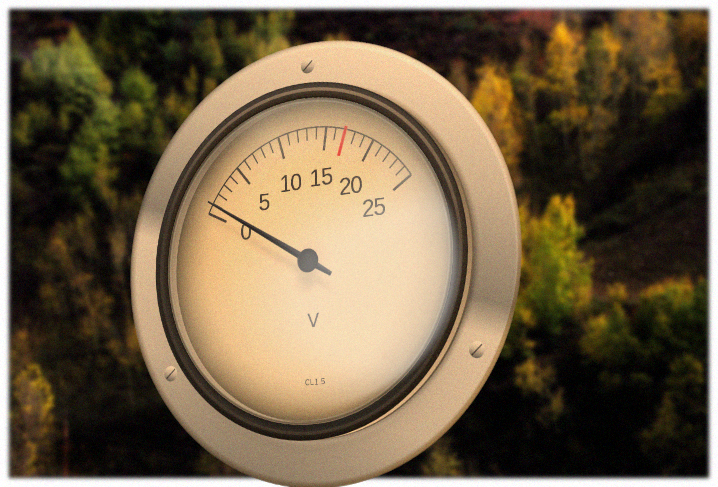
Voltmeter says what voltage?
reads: 1 V
